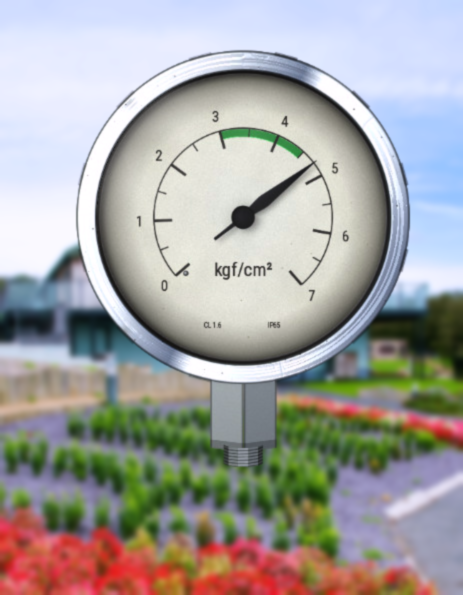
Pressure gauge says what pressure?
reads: 4.75 kg/cm²
